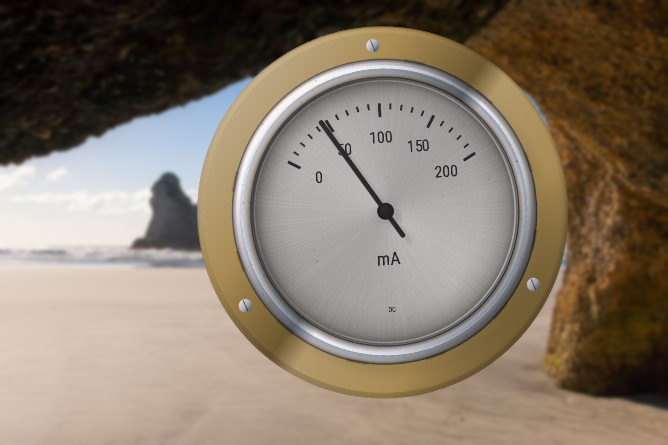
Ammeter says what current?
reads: 45 mA
